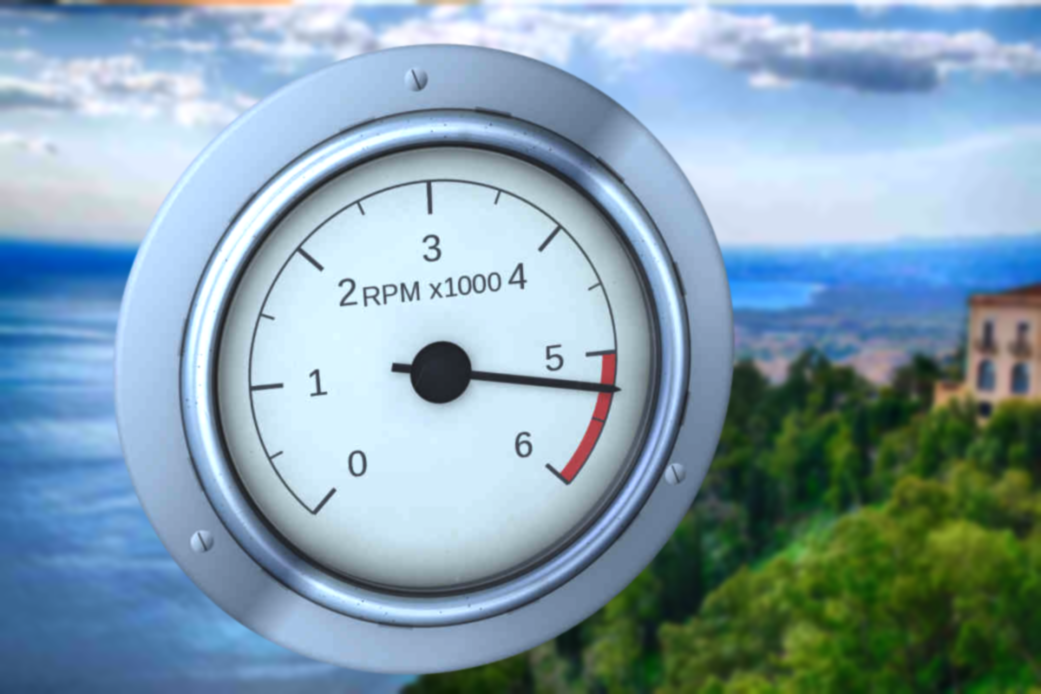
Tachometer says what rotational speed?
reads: 5250 rpm
